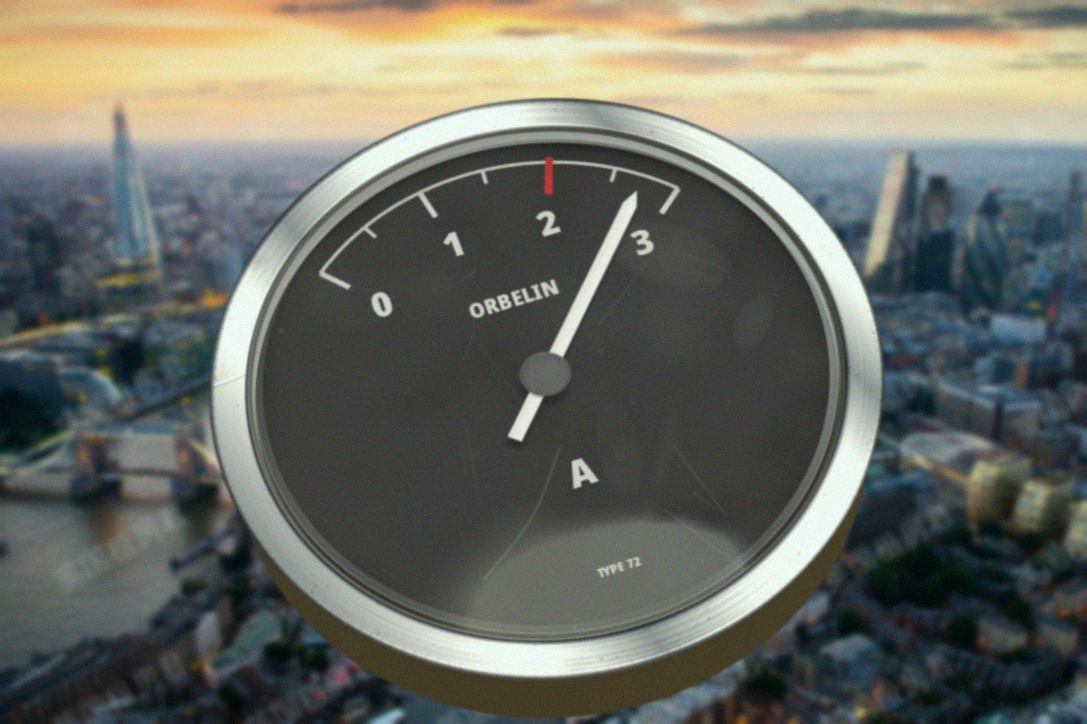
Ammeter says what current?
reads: 2.75 A
